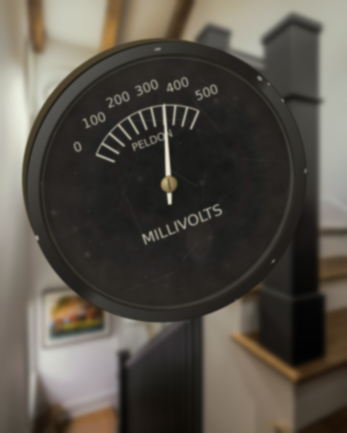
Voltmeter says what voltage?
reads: 350 mV
